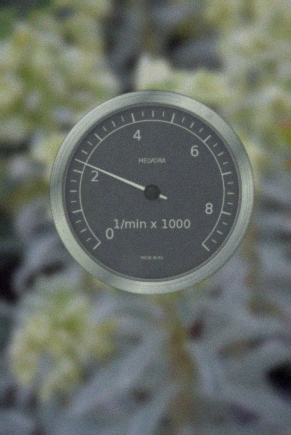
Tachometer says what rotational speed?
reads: 2250 rpm
